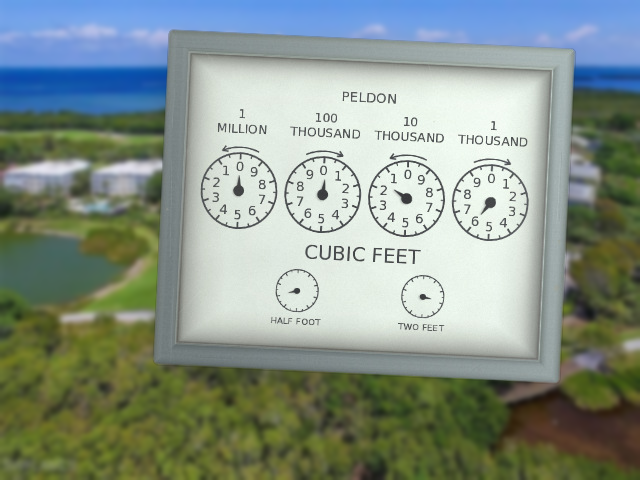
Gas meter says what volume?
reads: 1600 ft³
